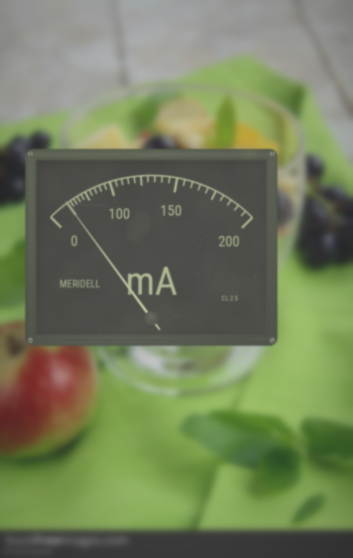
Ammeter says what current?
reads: 50 mA
